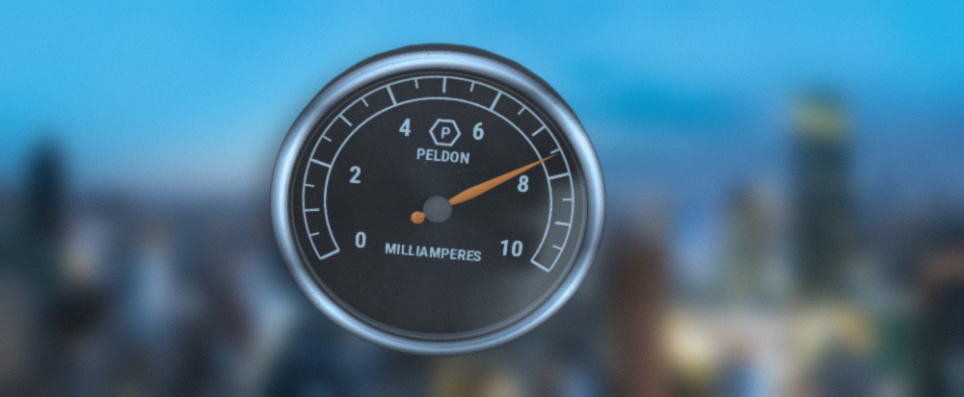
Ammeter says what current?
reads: 7.5 mA
